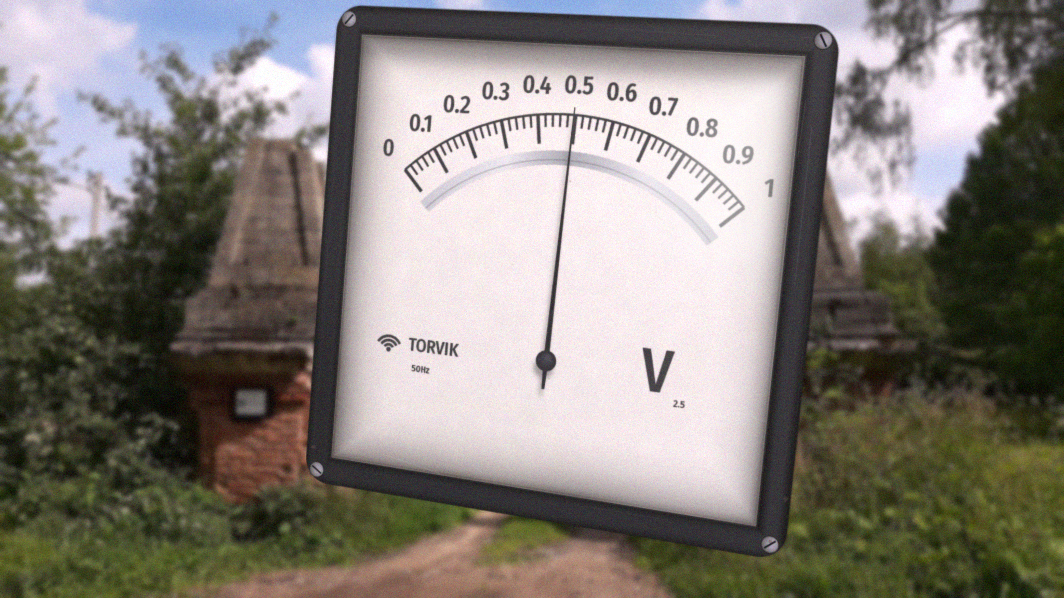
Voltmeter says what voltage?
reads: 0.5 V
